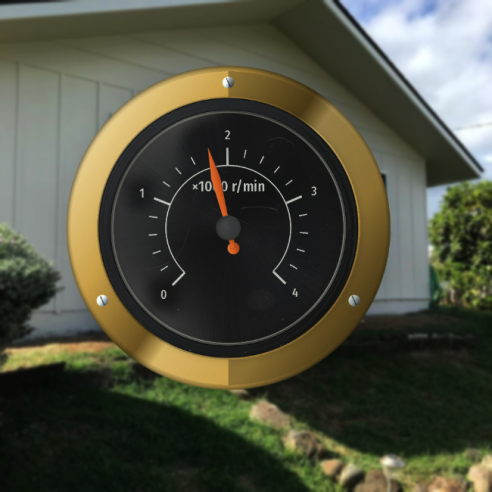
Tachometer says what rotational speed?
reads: 1800 rpm
